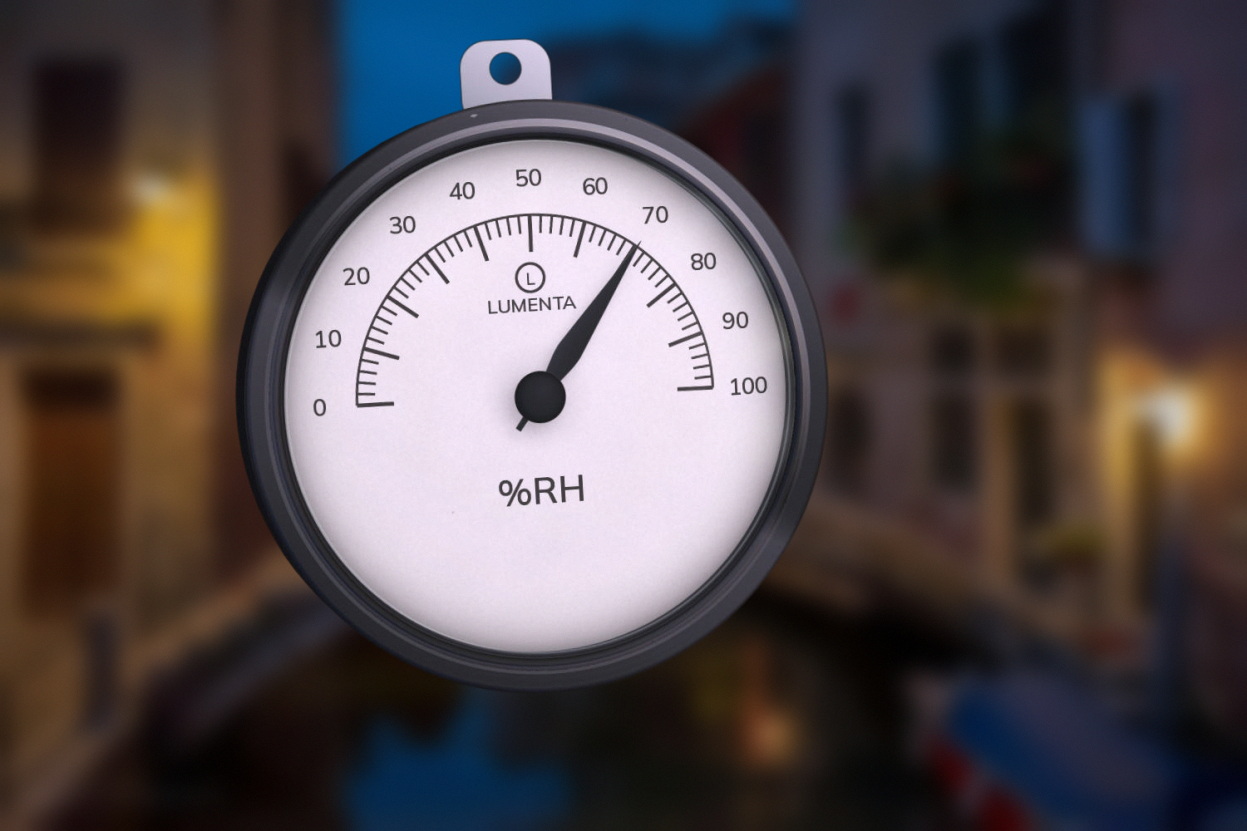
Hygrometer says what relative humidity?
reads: 70 %
